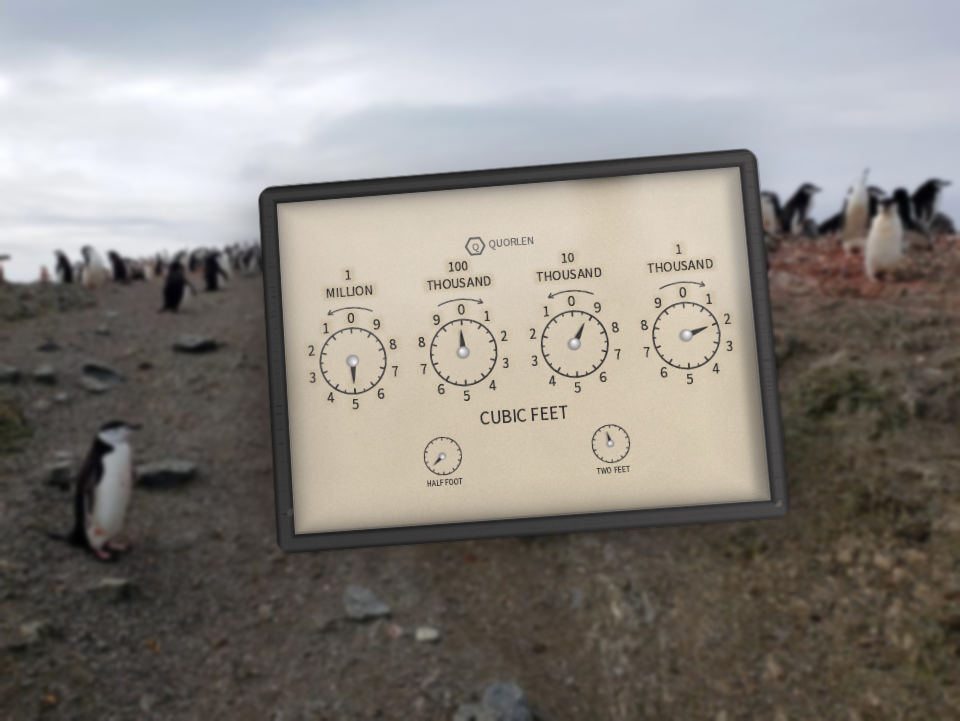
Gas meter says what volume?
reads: 499200 ft³
